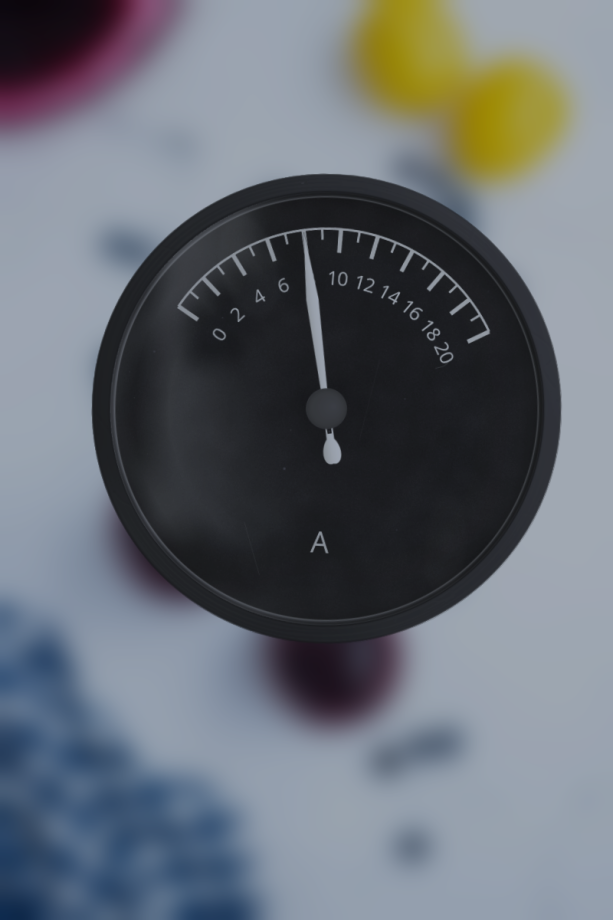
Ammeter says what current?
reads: 8 A
